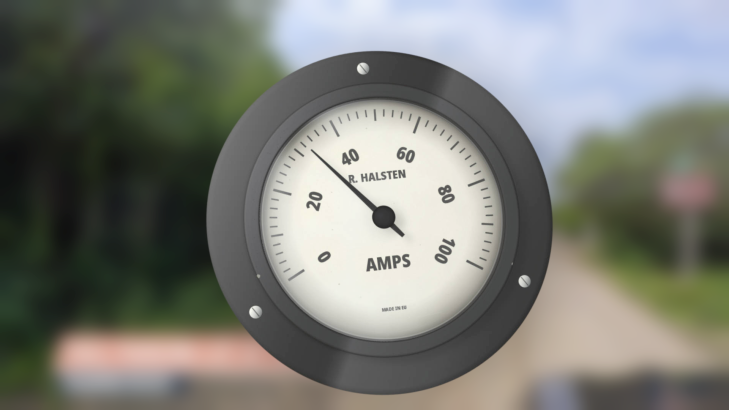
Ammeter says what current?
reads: 32 A
